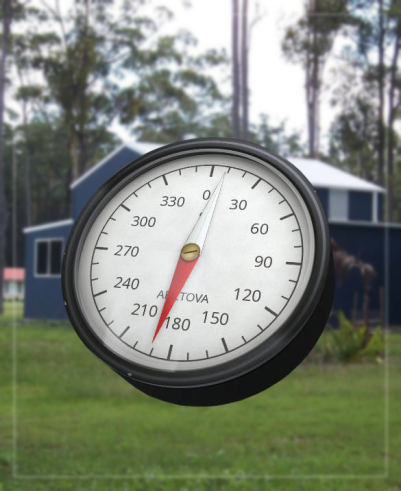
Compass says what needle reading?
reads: 190 °
